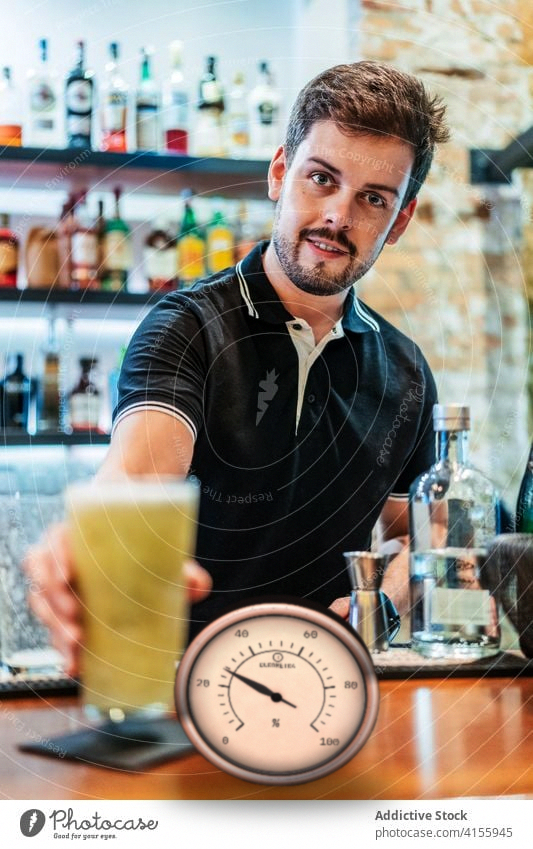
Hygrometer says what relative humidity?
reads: 28 %
